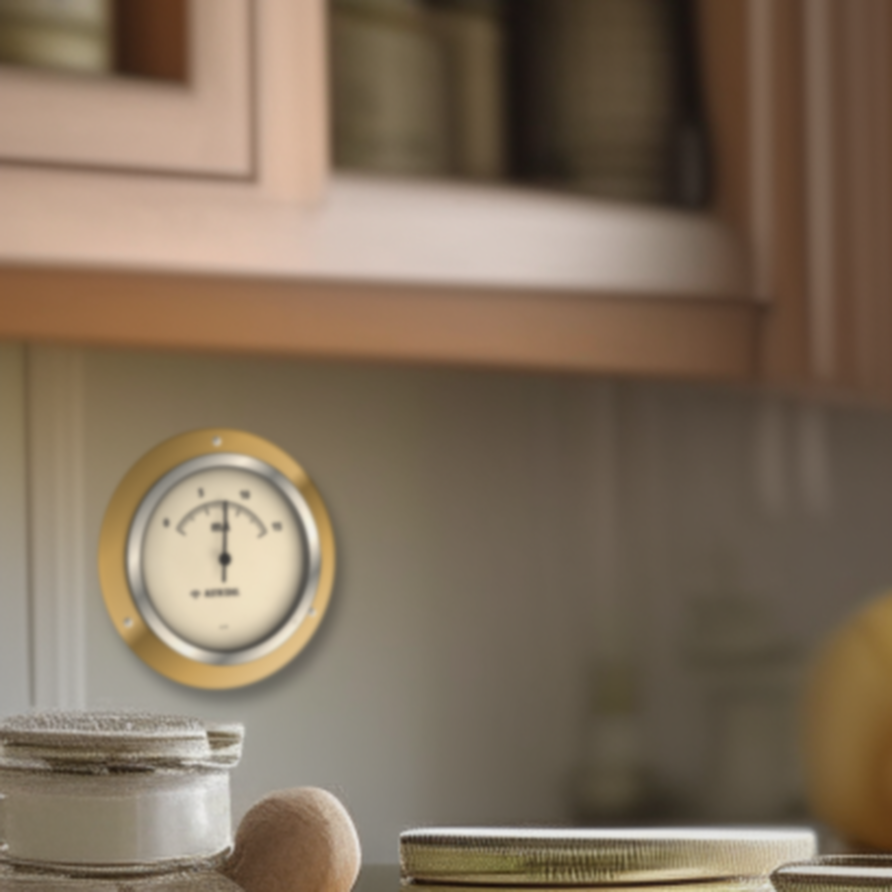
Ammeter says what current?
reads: 7.5 mA
